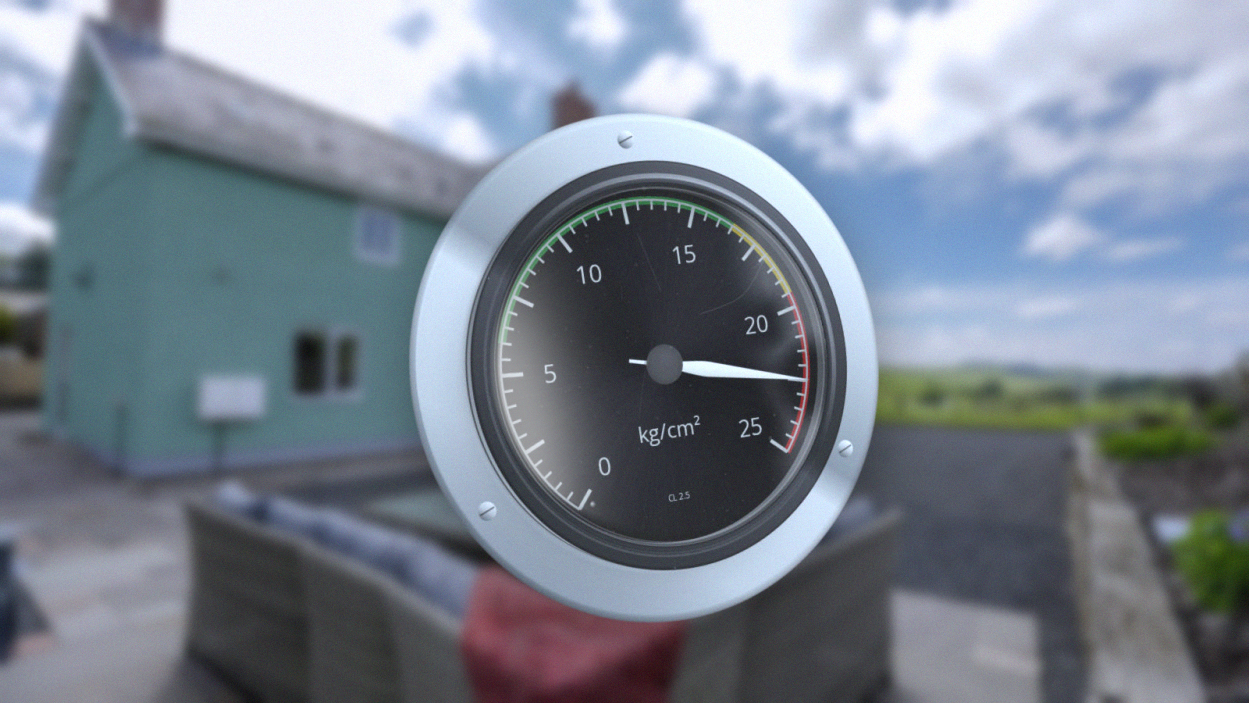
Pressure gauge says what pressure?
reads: 22.5 kg/cm²
